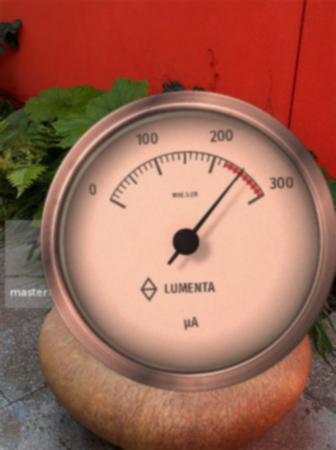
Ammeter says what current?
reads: 250 µA
